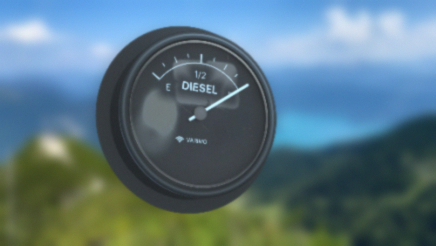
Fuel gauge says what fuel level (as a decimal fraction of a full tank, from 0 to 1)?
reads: 1
